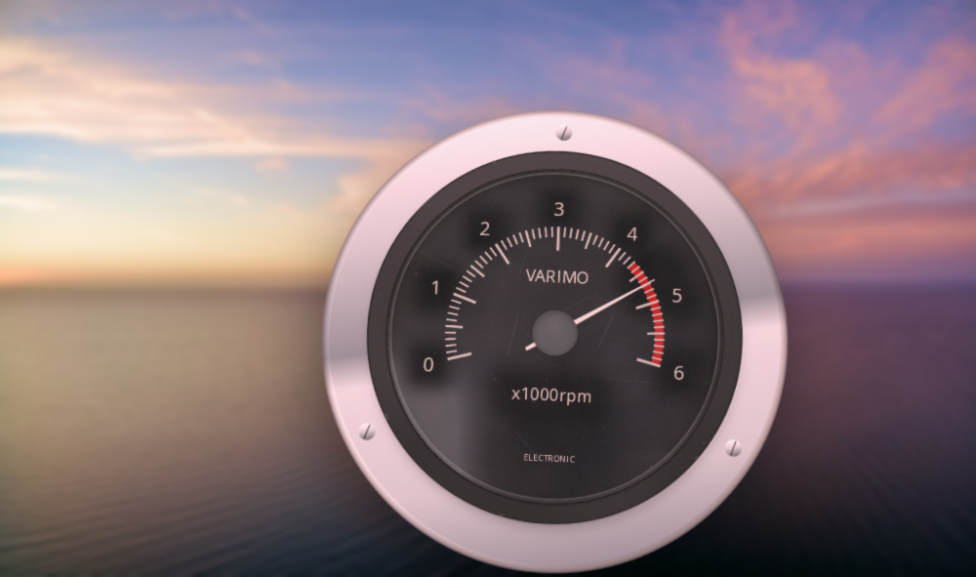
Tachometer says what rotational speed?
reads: 4700 rpm
